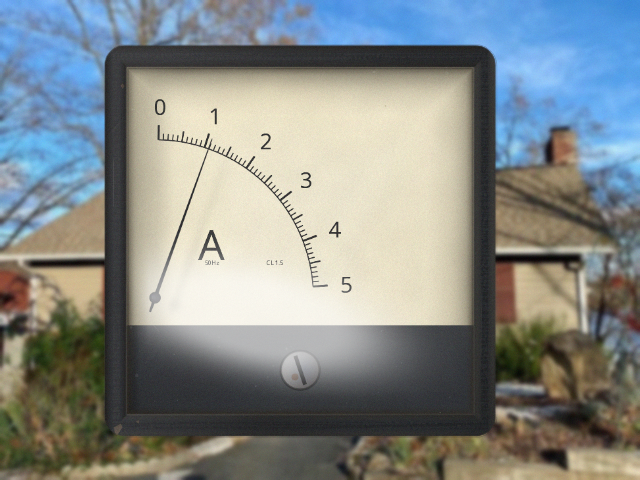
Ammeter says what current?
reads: 1.1 A
